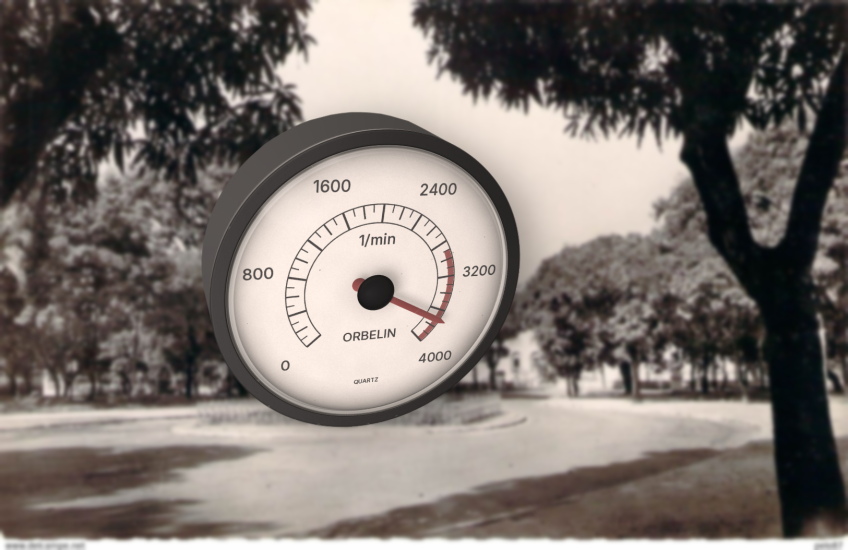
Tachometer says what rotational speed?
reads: 3700 rpm
